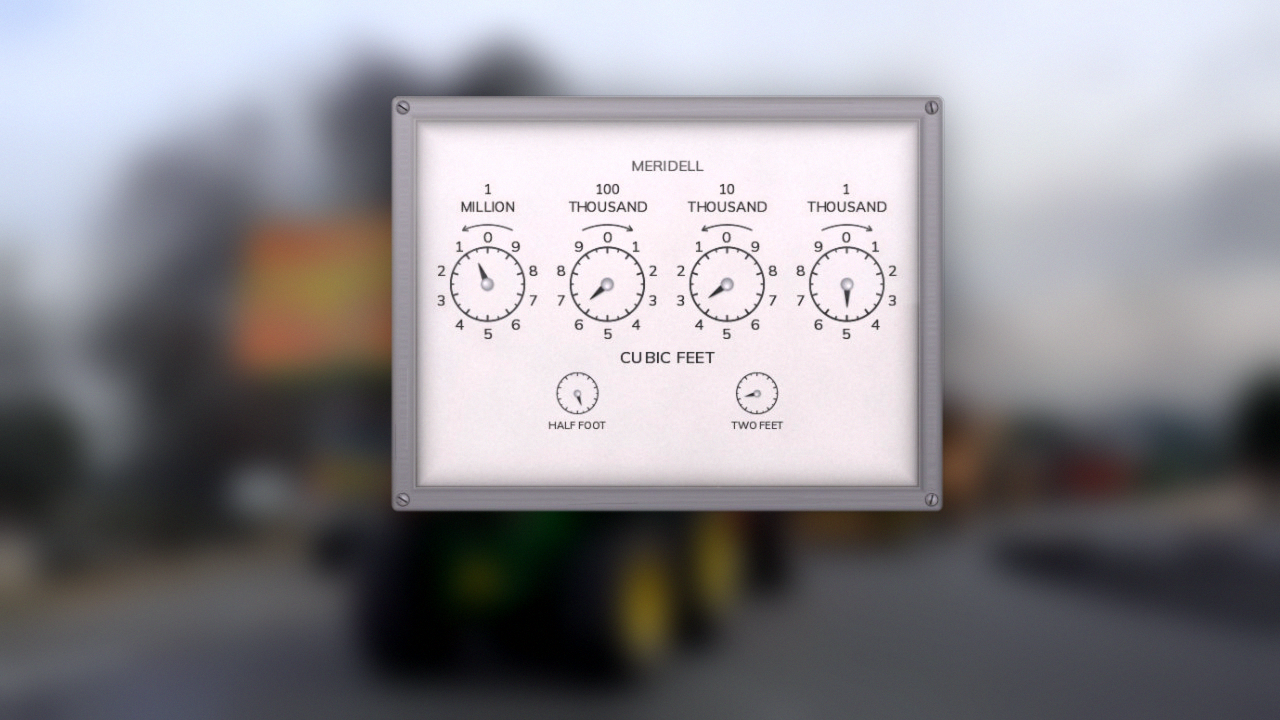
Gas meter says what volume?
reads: 63500 ft³
